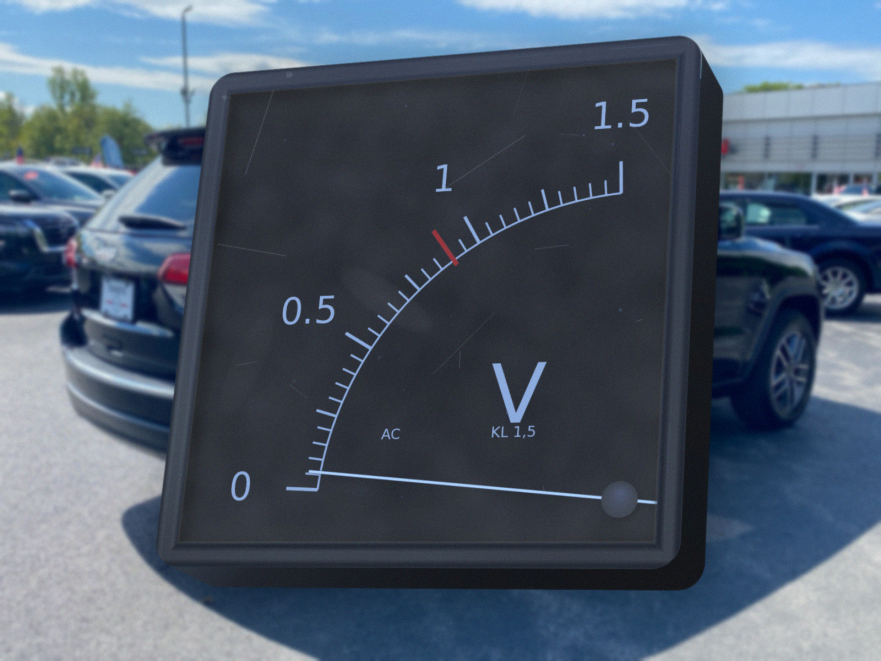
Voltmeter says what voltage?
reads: 0.05 V
